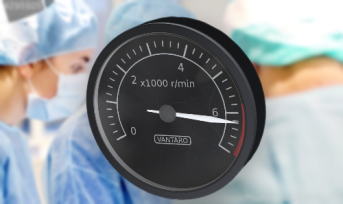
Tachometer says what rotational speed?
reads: 6200 rpm
